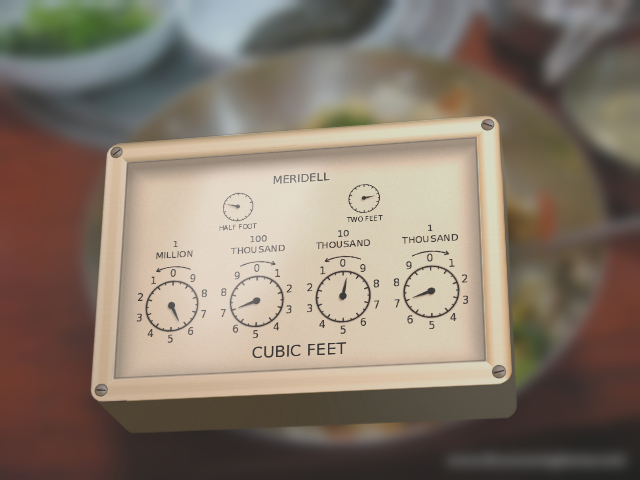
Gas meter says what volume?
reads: 569700 ft³
